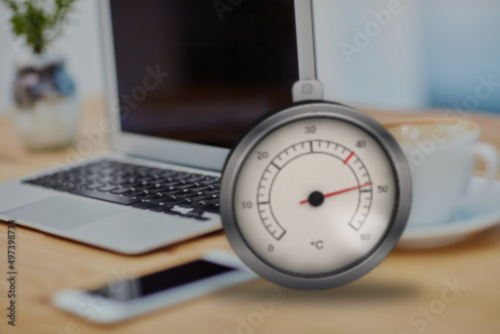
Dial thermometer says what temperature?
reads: 48 °C
